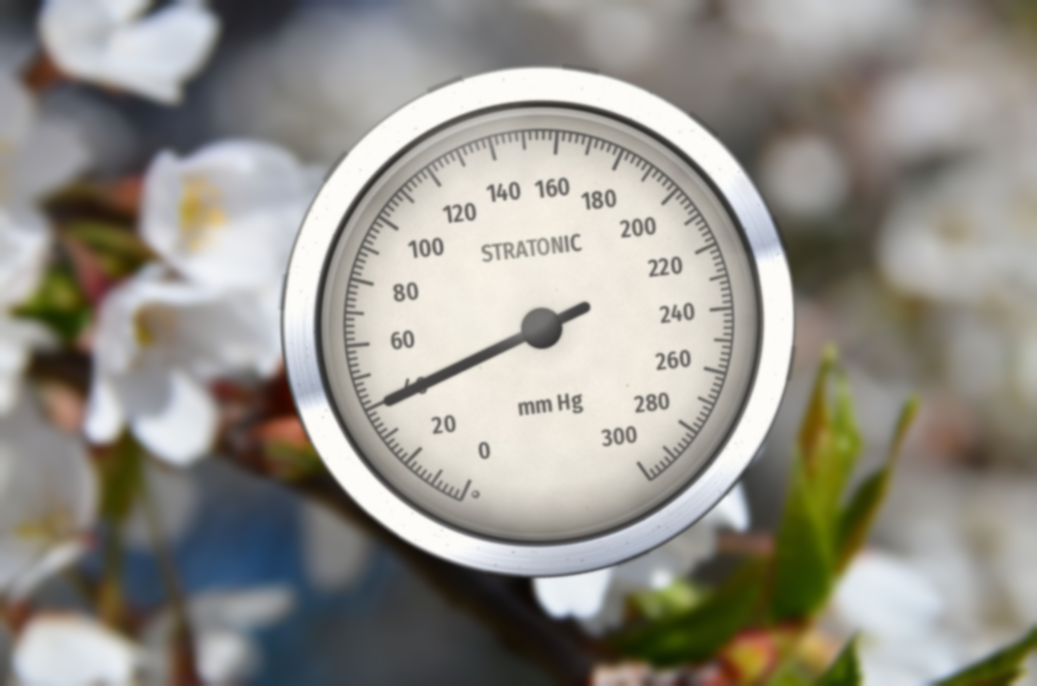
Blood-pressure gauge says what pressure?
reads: 40 mmHg
